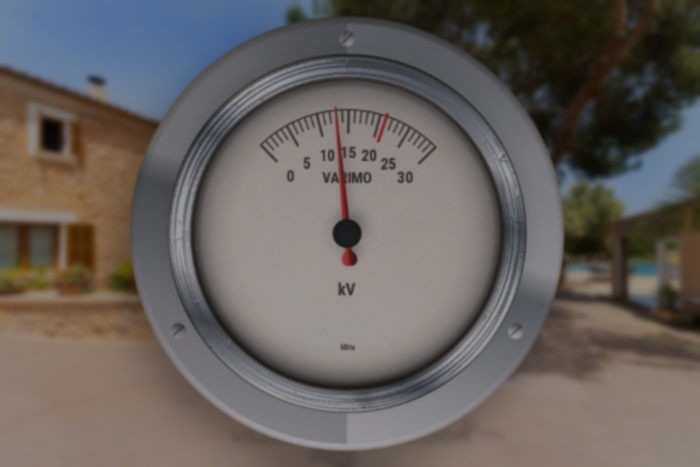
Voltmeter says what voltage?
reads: 13 kV
